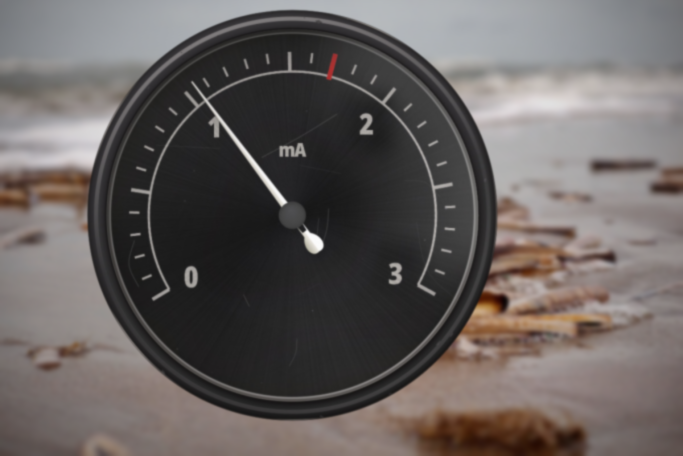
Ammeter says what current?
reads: 1.05 mA
